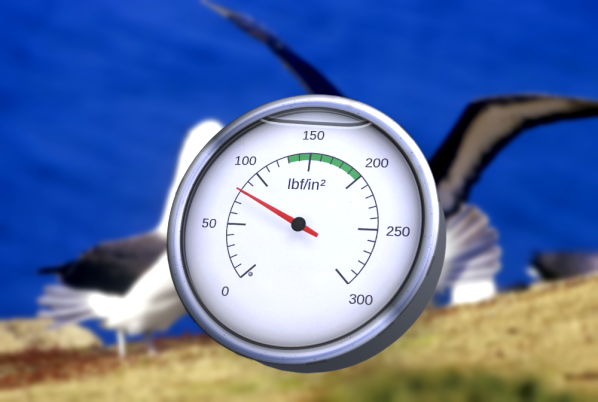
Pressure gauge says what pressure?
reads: 80 psi
